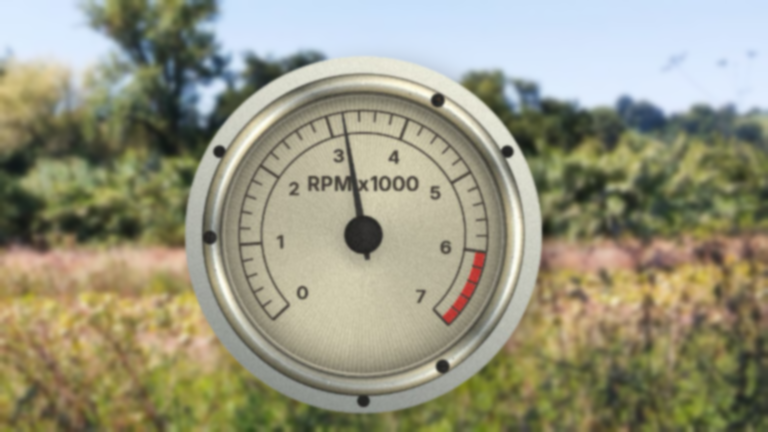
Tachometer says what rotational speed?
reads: 3200 rpm
